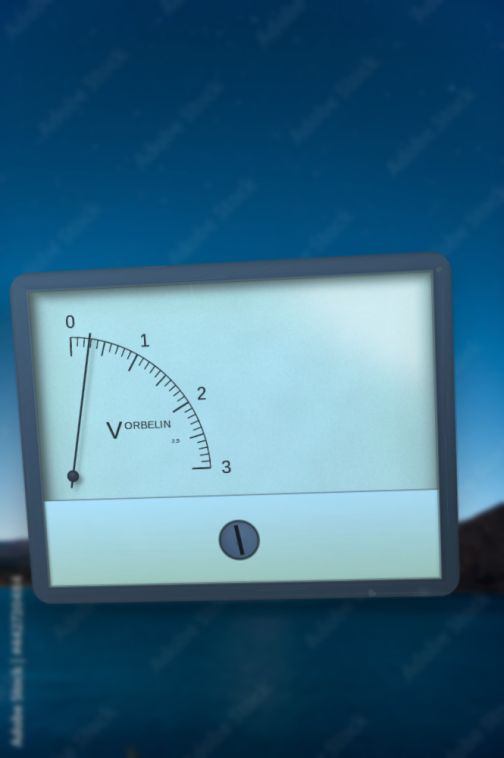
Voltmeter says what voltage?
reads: 0.3 V
